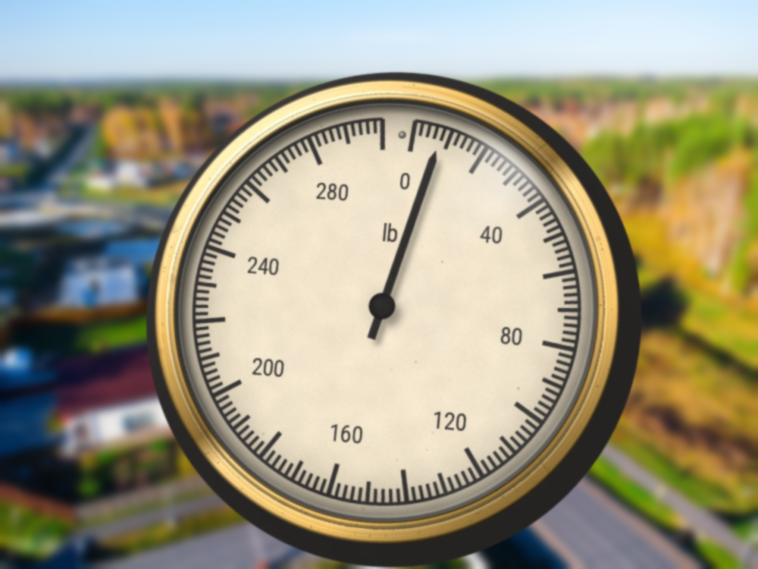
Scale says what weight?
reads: 8 lb
